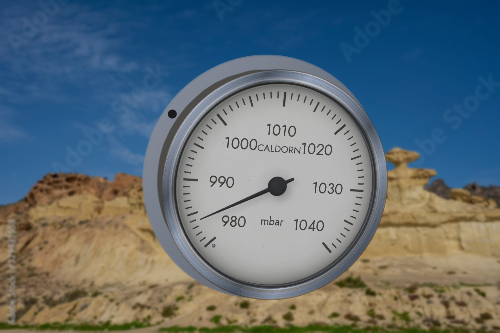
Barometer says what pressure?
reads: 984 mbar
